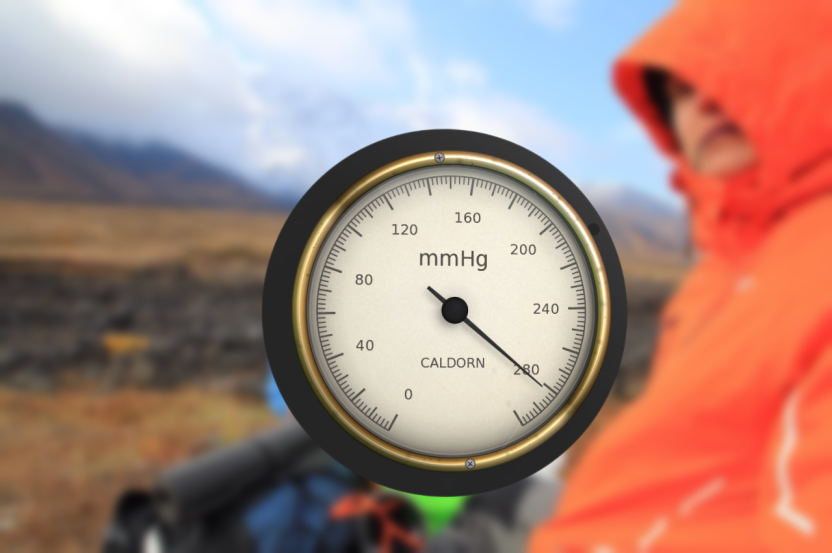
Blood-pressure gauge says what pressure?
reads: 282 mmHg
